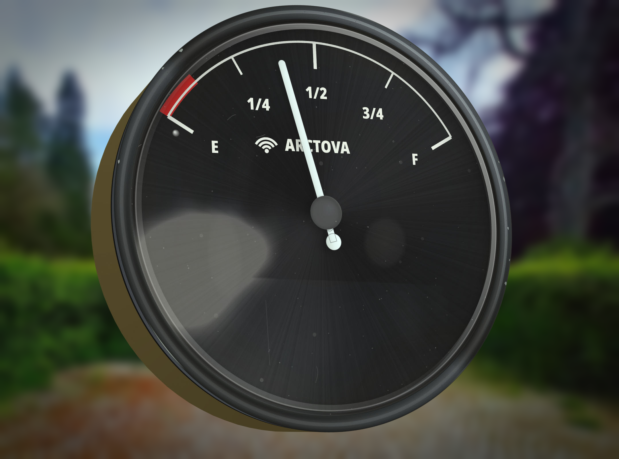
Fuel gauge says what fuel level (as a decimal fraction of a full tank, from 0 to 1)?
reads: 0.375
